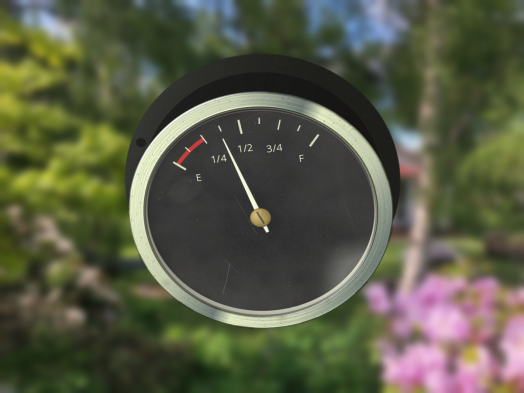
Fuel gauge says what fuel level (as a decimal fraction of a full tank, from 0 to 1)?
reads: 0.375
